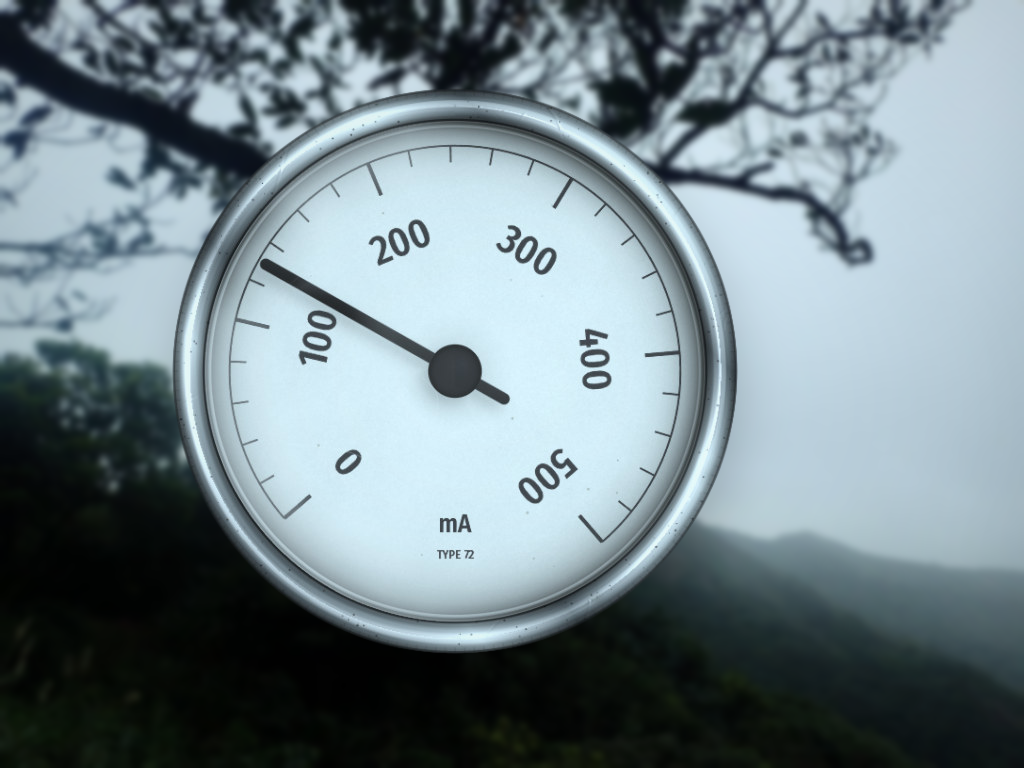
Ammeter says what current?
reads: 130 mA
